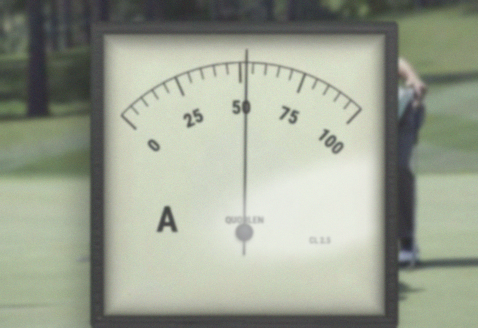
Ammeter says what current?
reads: 52.5 A
